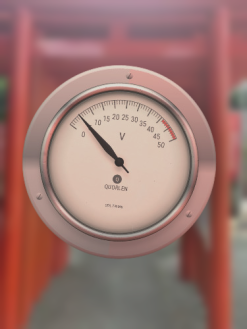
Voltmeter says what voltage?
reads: 5 V
